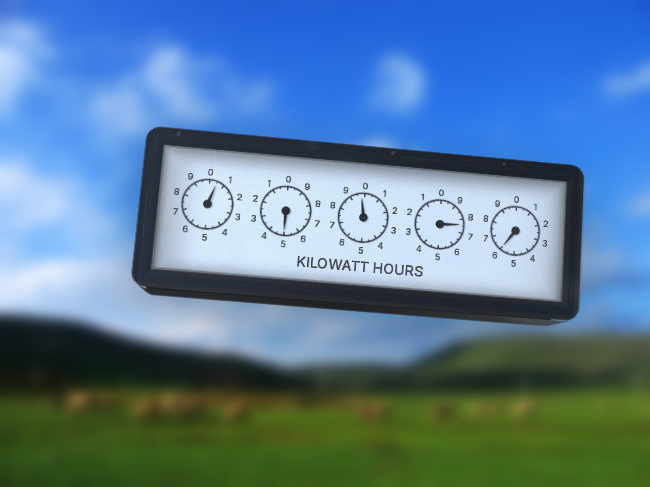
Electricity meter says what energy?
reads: 4976 kWh
